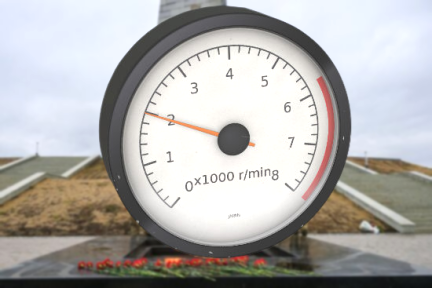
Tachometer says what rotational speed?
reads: 2000 rpm
